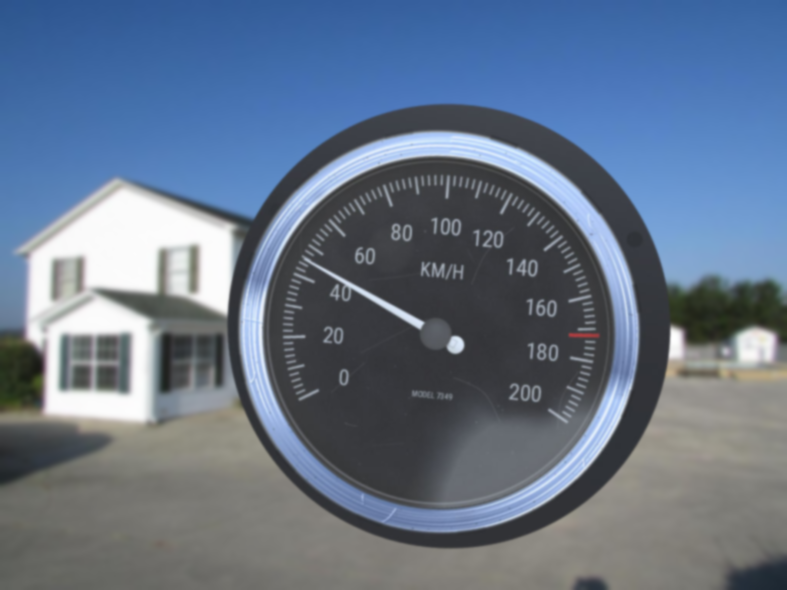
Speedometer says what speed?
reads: 46 km/h
